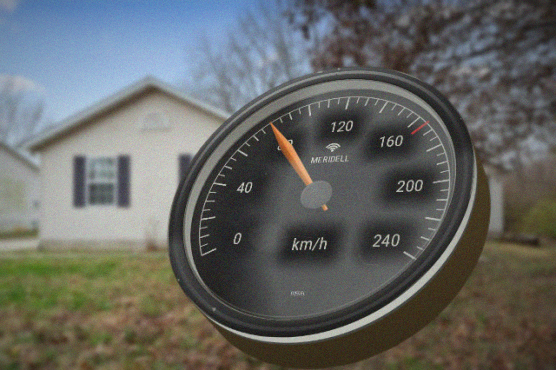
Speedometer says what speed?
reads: 80 km/h
